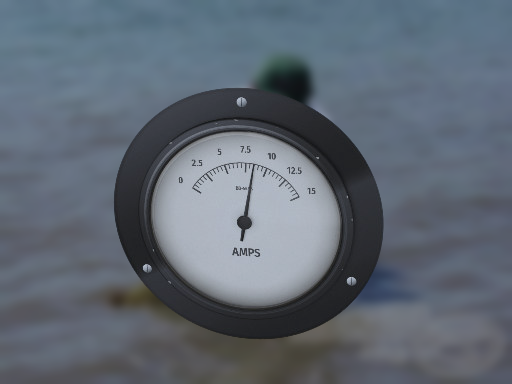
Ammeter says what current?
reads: 8.5 A
